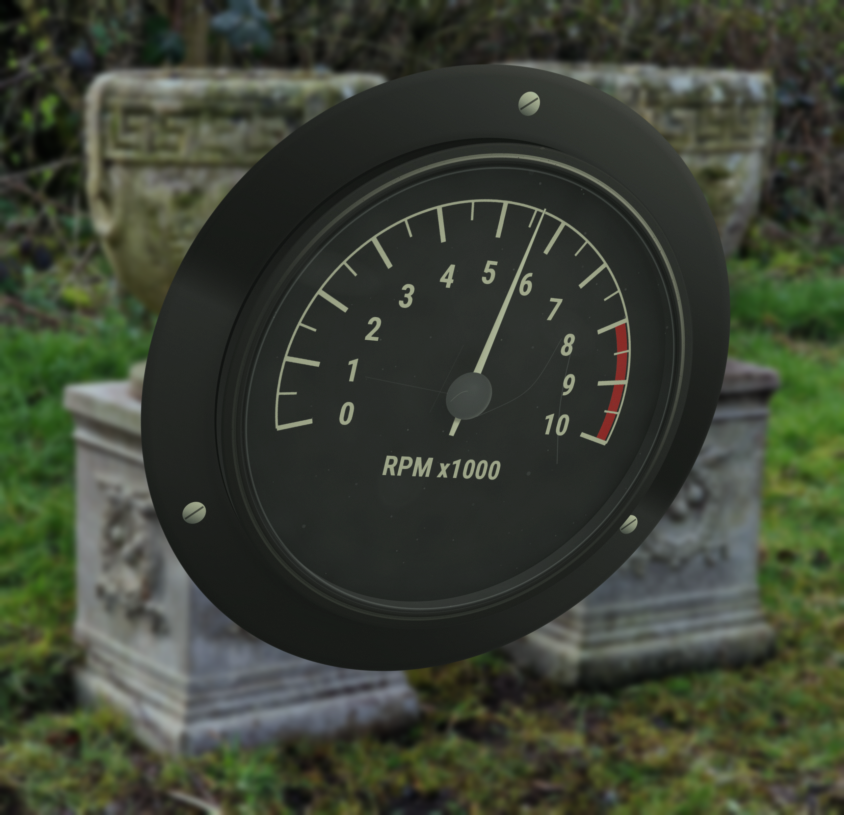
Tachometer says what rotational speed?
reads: 5500 rpm
